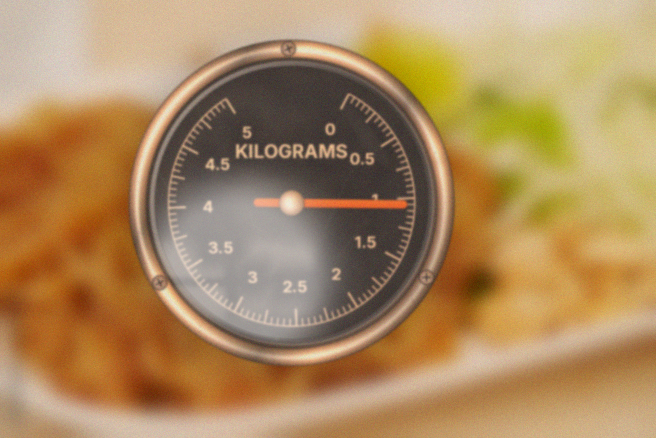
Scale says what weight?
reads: 1.05 kg
